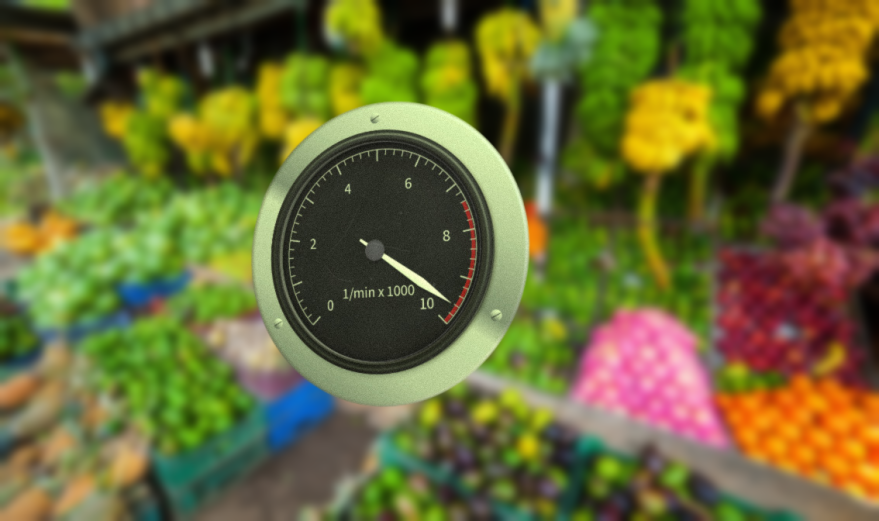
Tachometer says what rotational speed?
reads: 9600 rpm
